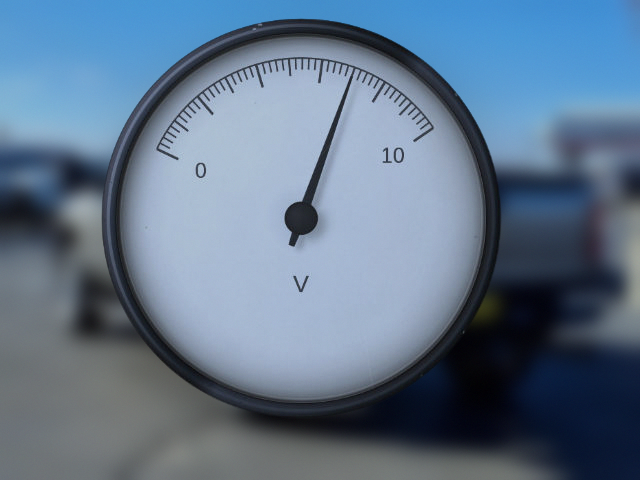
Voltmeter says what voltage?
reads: 7 V
